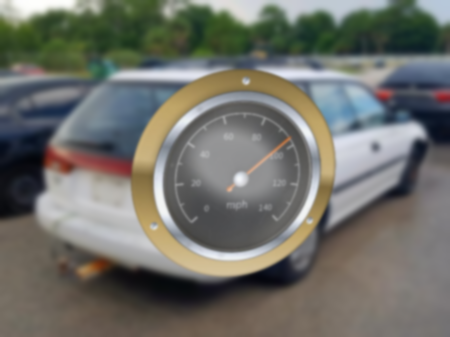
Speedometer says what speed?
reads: 95 mph
